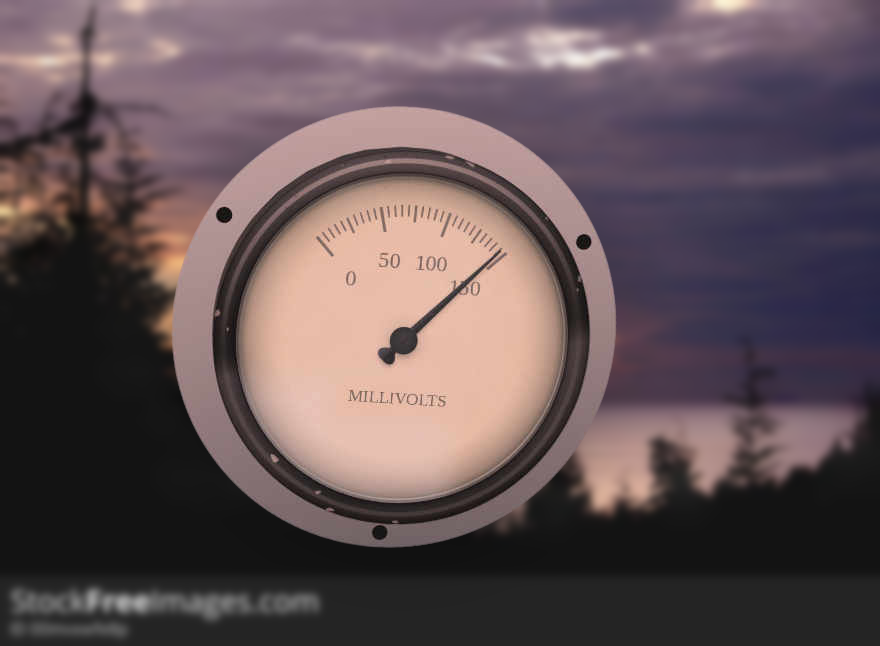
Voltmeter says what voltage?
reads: 145 mV
